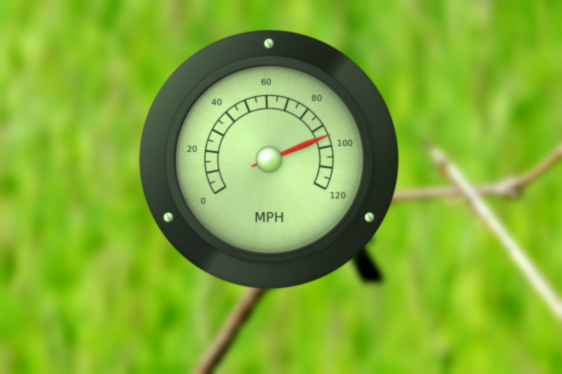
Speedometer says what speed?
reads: 95 mph
